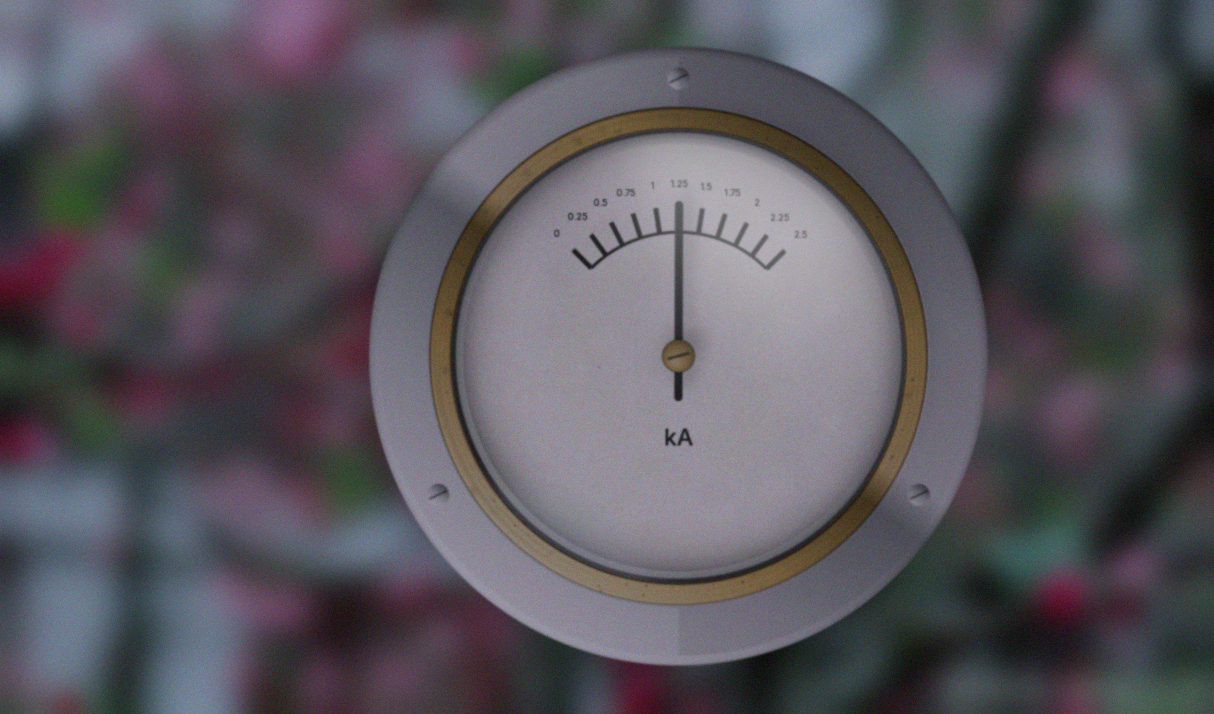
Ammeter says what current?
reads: 1.25 kA
